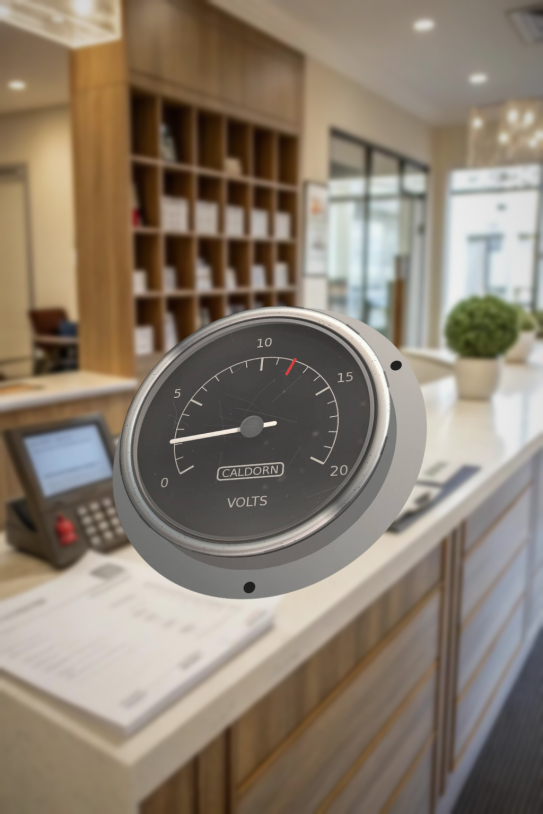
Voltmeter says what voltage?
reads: 2 V
